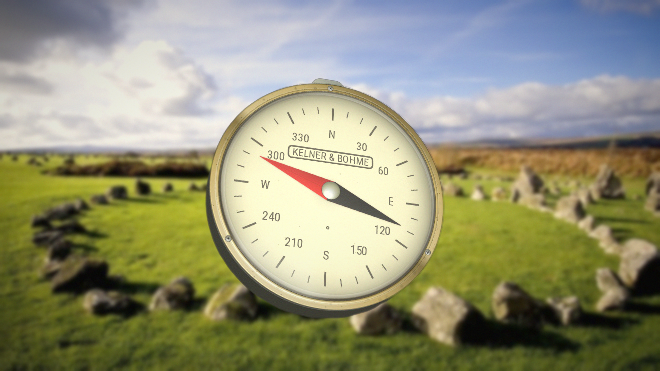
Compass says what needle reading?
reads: 290 °
